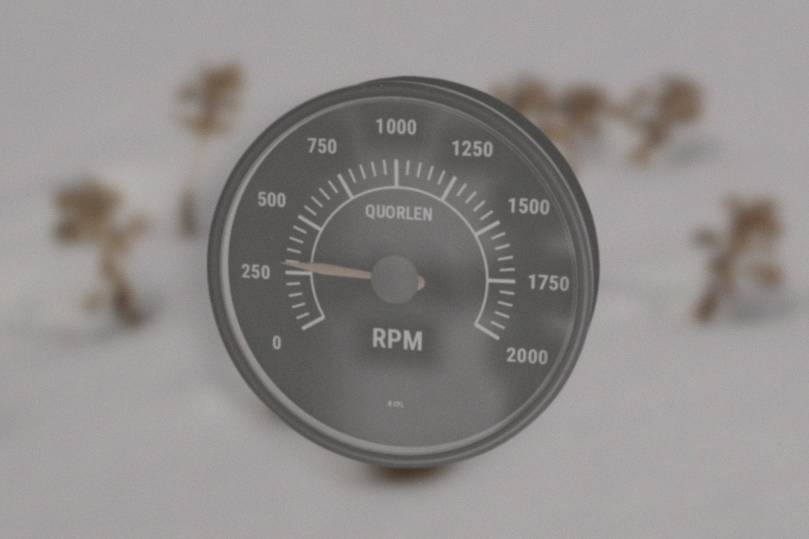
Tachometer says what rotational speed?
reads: 300 rpm
